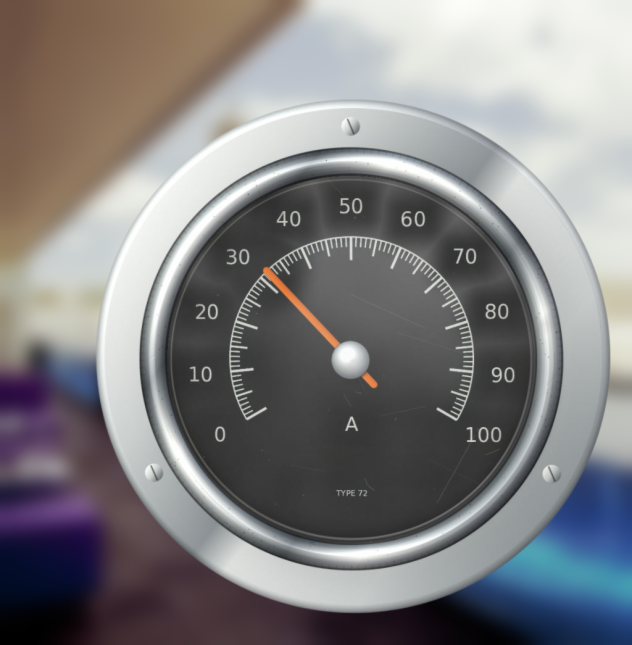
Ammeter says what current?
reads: 32 A
